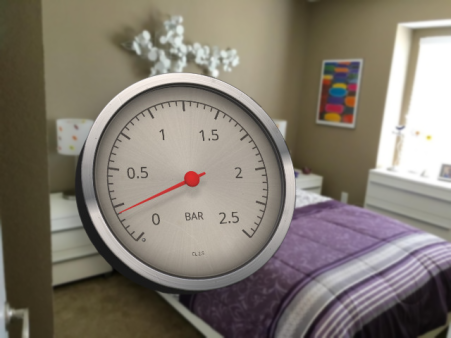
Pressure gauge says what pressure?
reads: 0.2 bar
